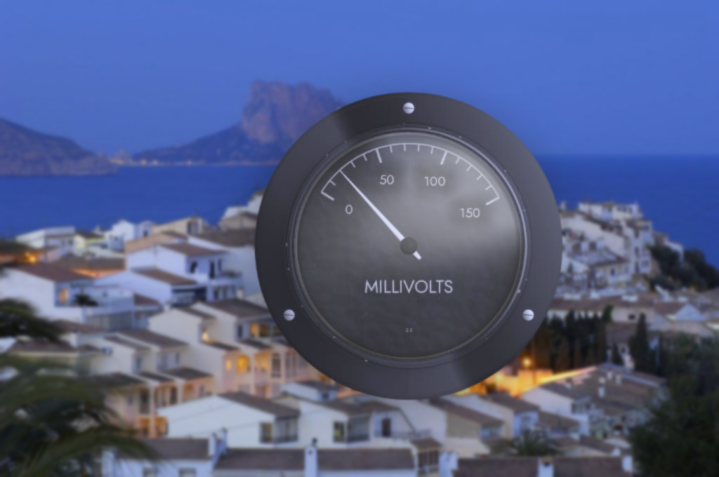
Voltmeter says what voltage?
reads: 20 mV
